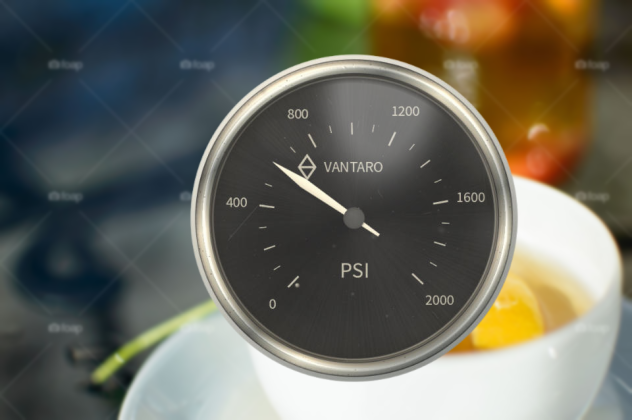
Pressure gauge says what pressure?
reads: 600 psi
